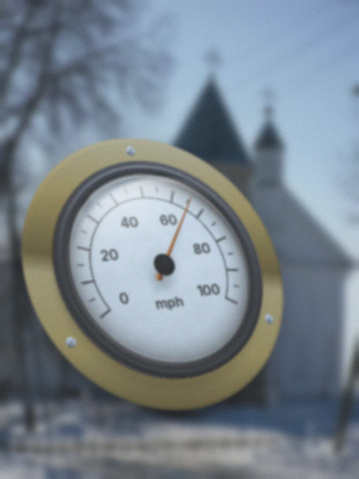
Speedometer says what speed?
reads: 65 mph
